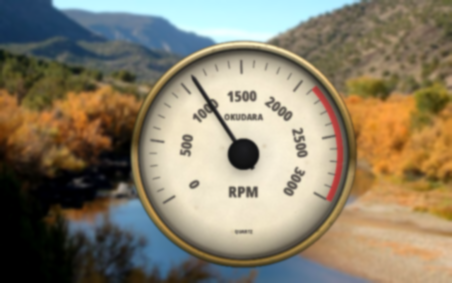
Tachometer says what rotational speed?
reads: 1100 rpm
